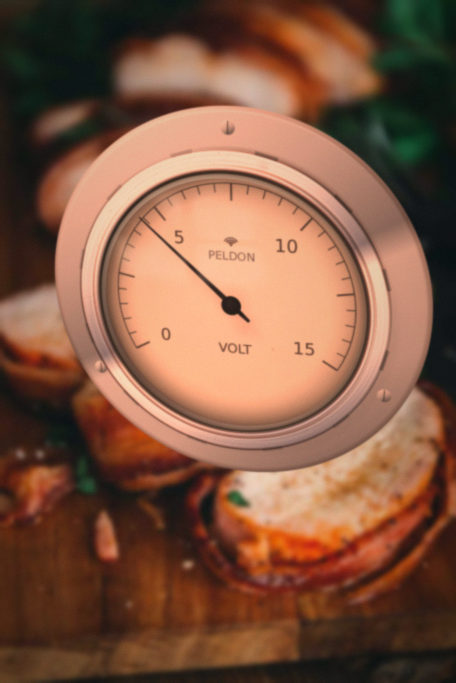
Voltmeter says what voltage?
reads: 4.5 V
